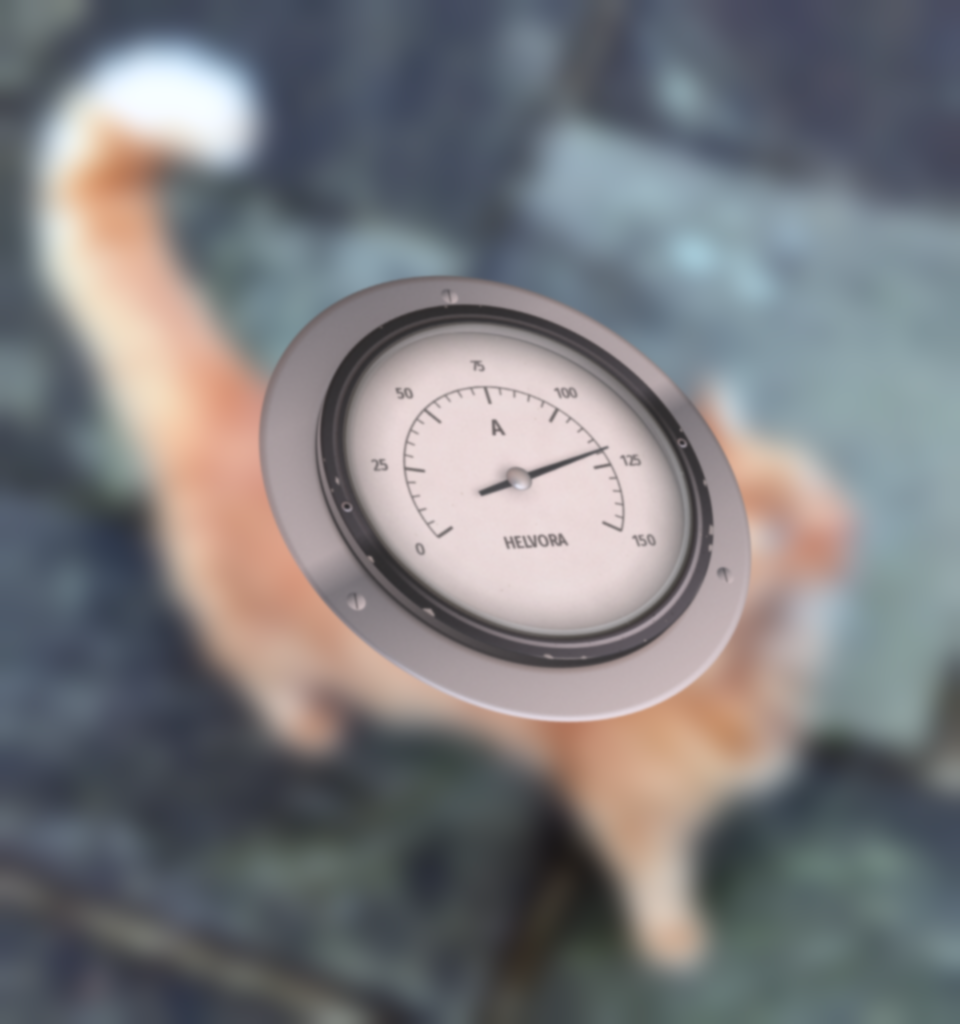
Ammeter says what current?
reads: 120 A
